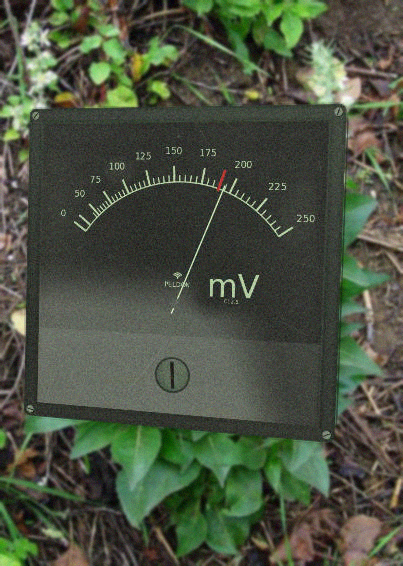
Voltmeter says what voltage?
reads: 195 mV
